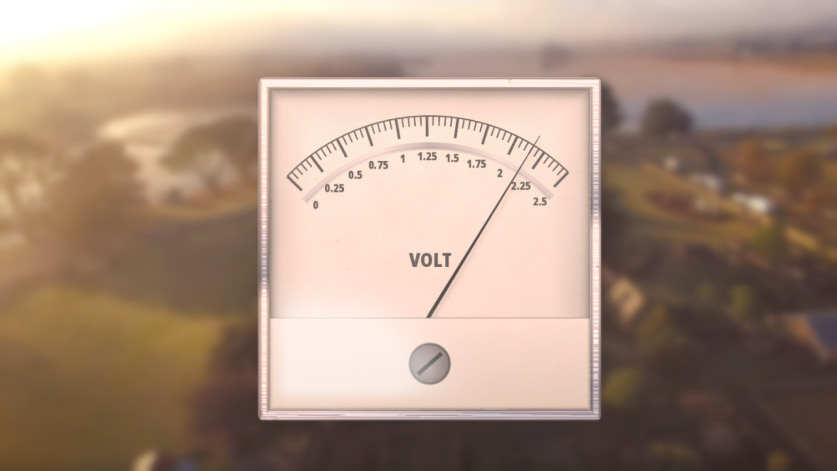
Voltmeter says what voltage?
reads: 2.15 V
